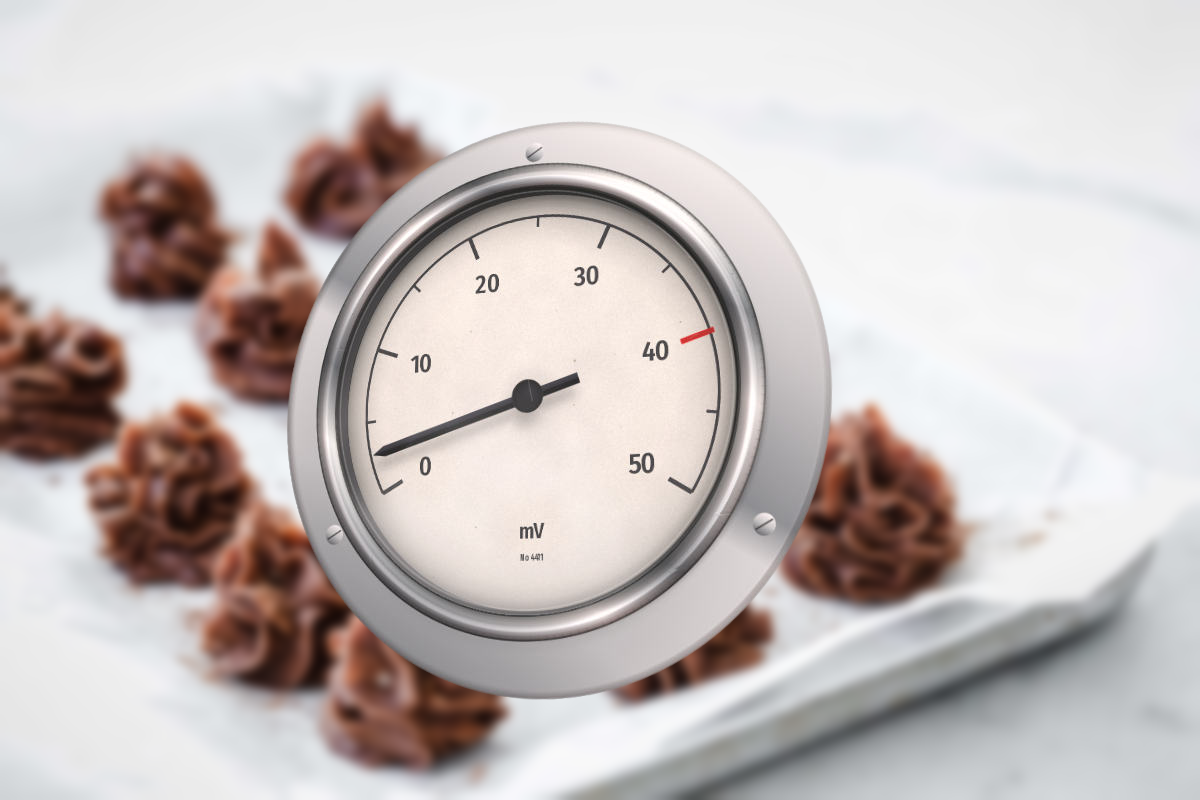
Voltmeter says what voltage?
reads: 2.5 mV
